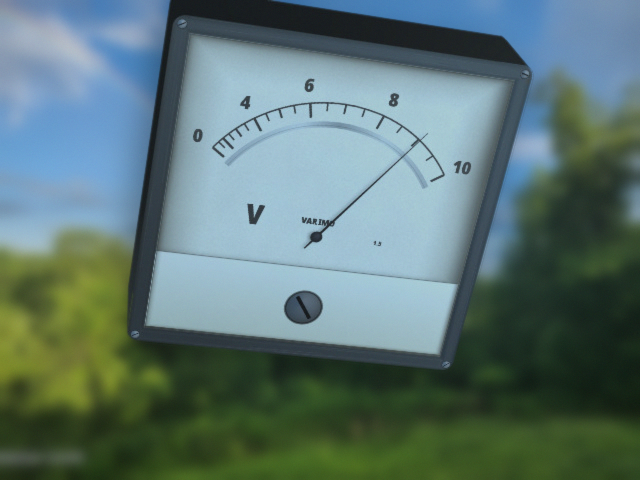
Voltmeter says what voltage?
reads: 9 V
